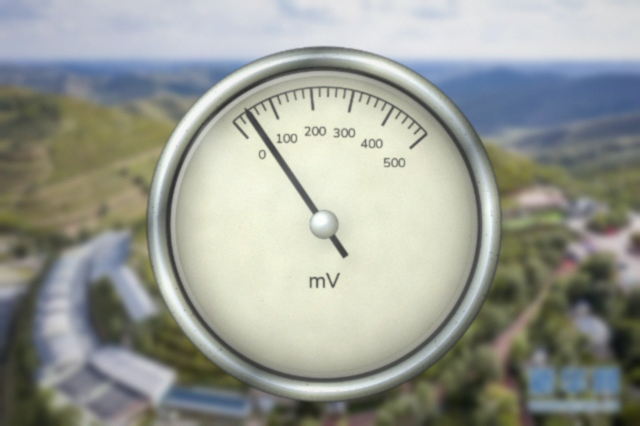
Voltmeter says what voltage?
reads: 40 mV
